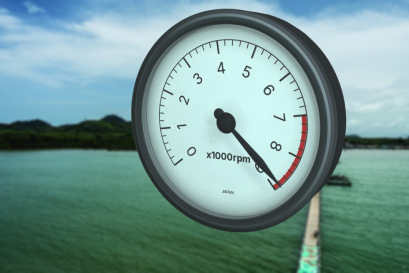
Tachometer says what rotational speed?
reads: 8800 rpm
